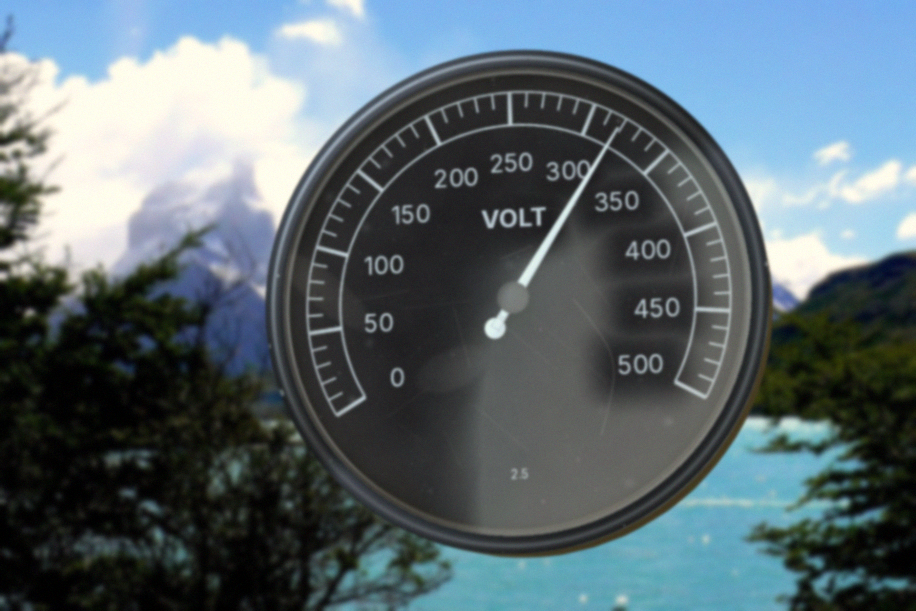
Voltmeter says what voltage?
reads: 320 V
